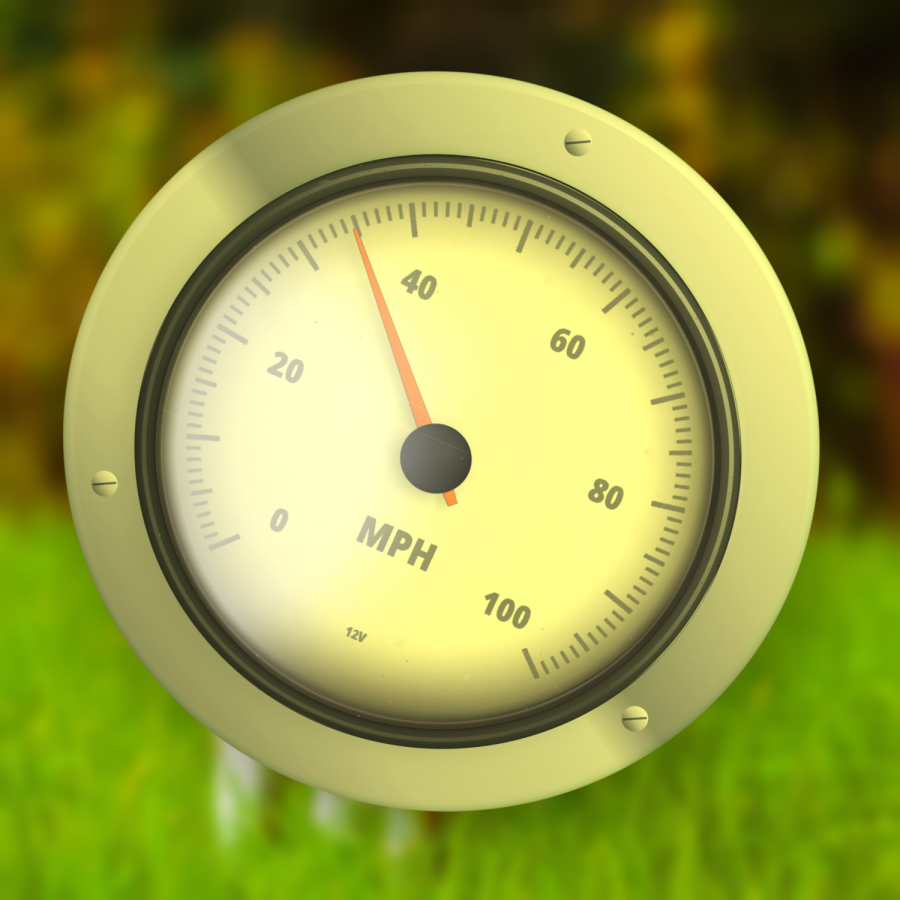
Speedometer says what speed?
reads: 35 mph
